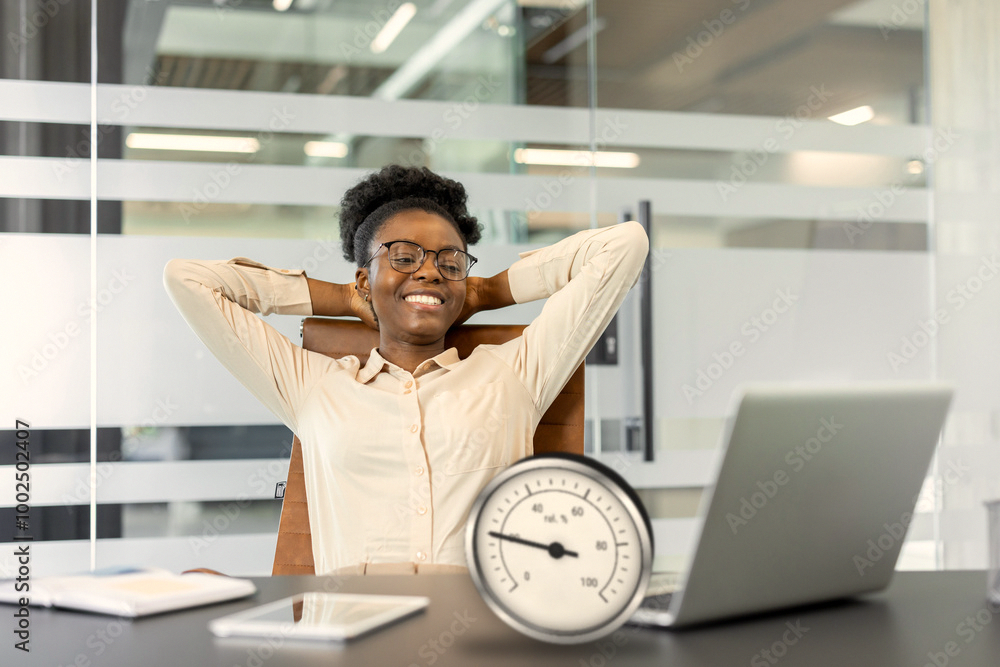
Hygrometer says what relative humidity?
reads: 20 %
